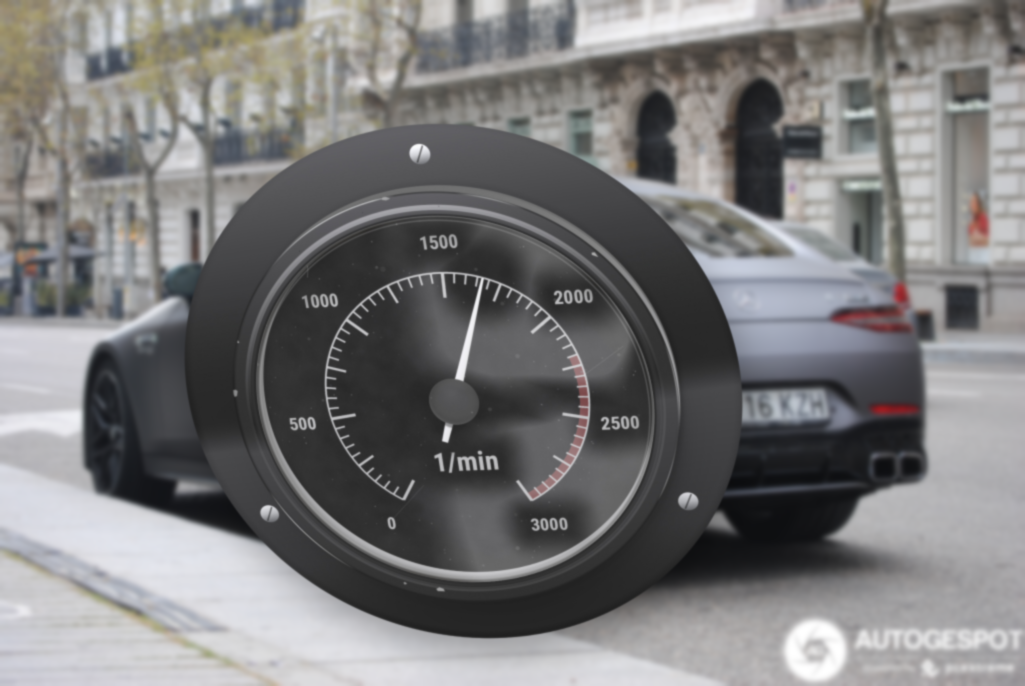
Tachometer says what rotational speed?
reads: 1675 rpm
